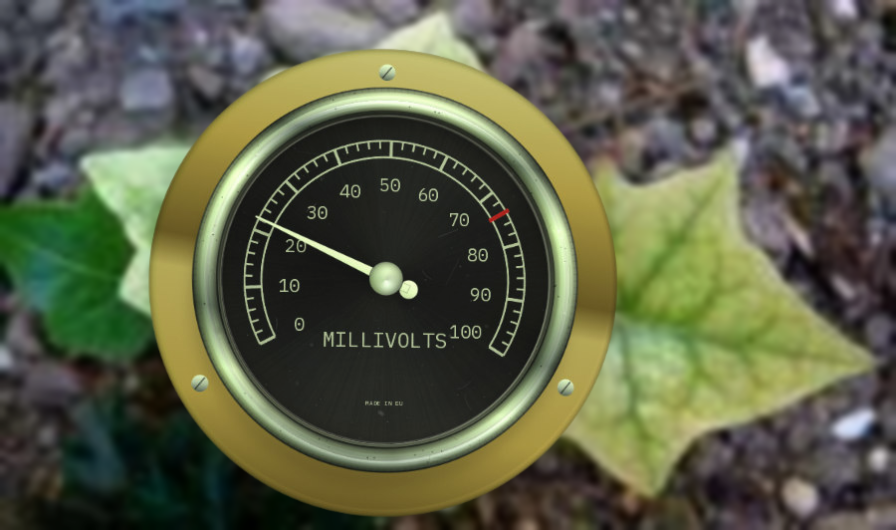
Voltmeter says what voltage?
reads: 22 mV
